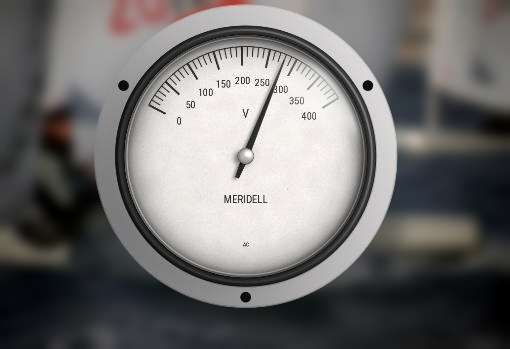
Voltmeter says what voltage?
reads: 280 V
